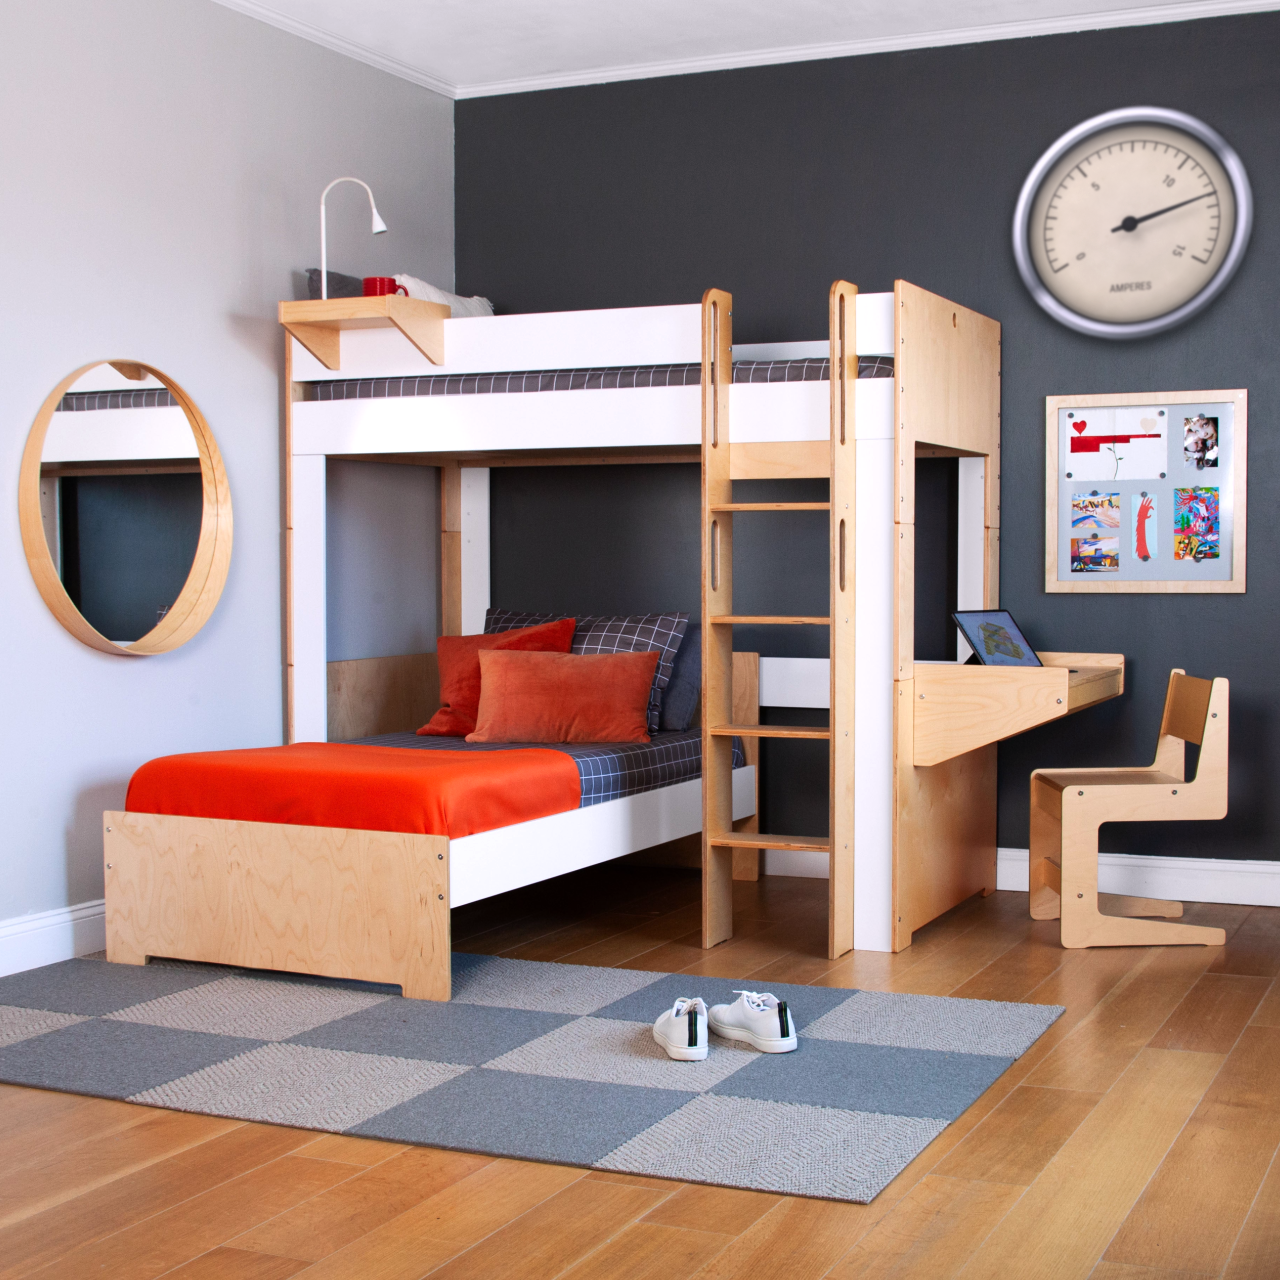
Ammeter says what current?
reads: 12 A
